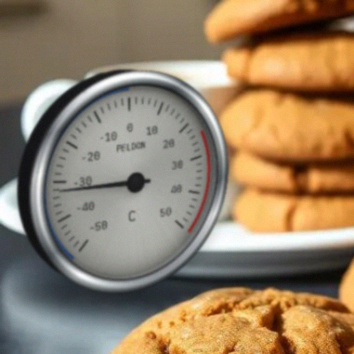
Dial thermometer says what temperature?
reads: -32 °C
